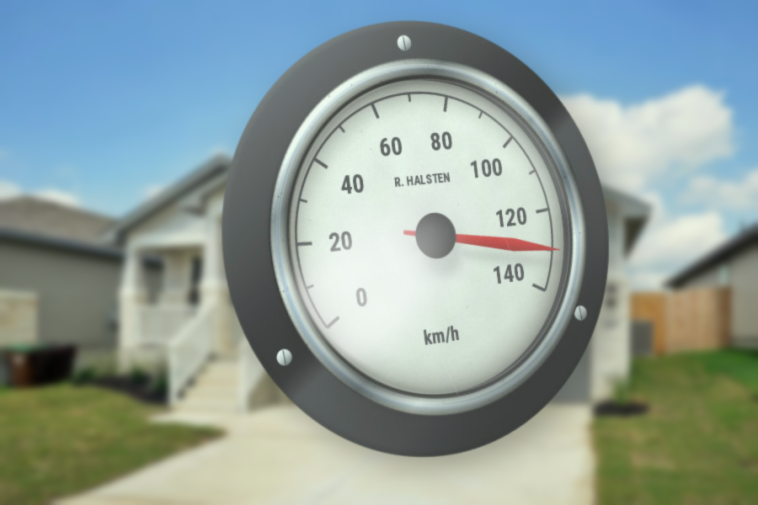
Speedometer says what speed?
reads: 130 km/h
